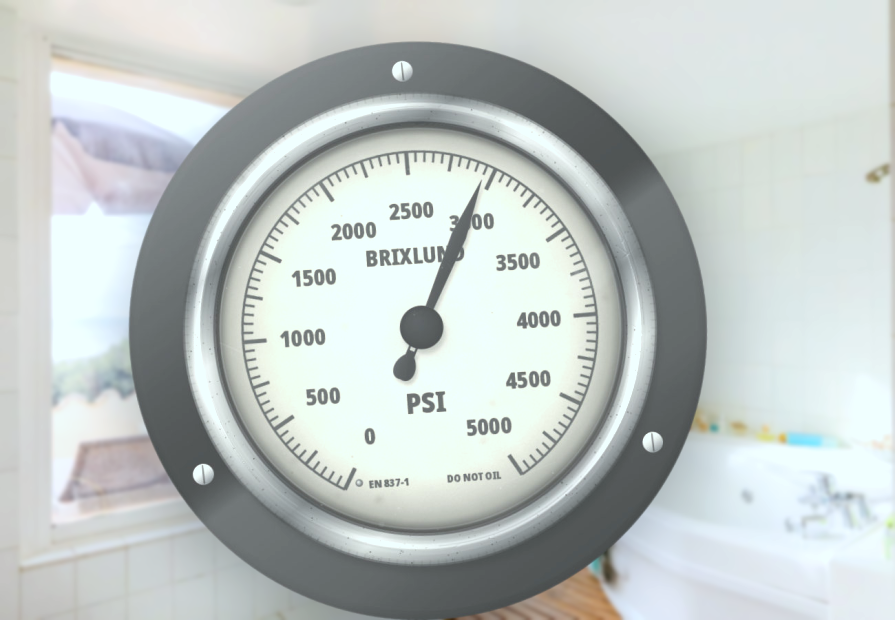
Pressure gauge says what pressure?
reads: 2950 psi
